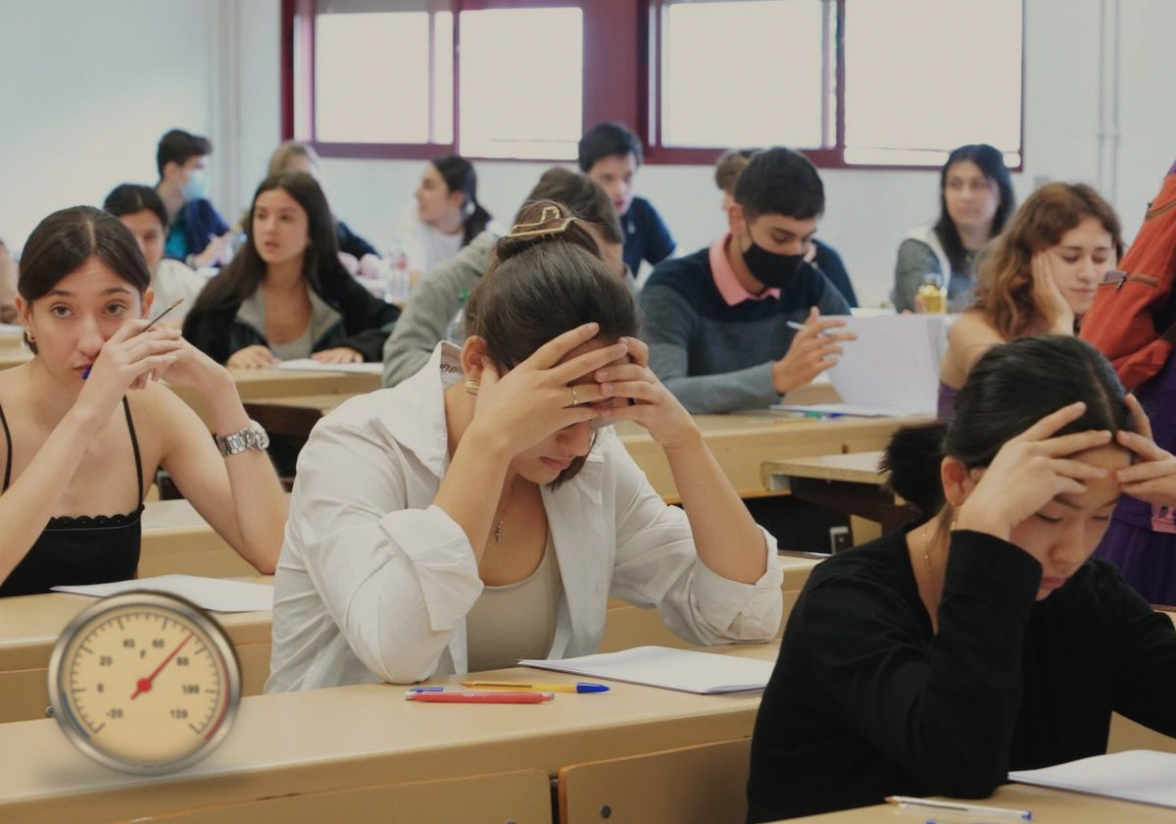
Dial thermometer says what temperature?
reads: 72 °F
